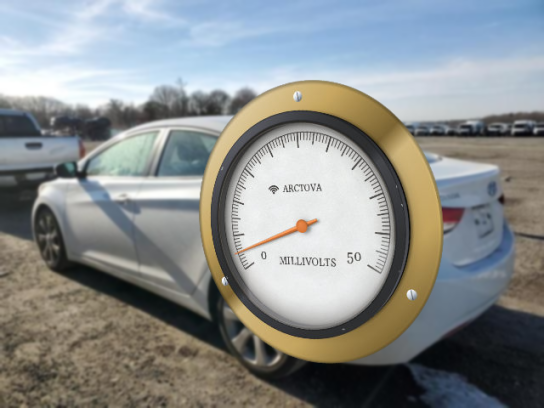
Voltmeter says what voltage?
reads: 2.5 mV
